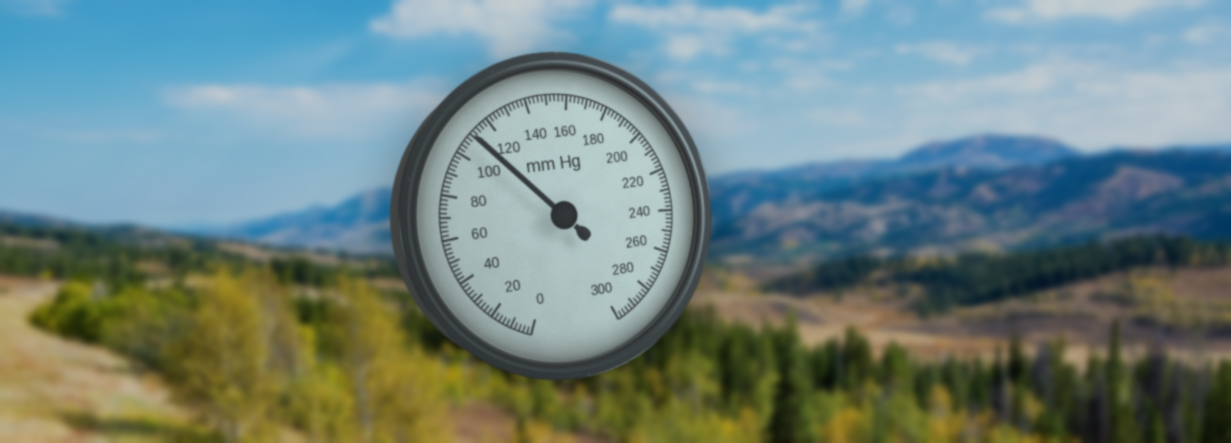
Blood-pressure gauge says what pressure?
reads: 110 mmHg
